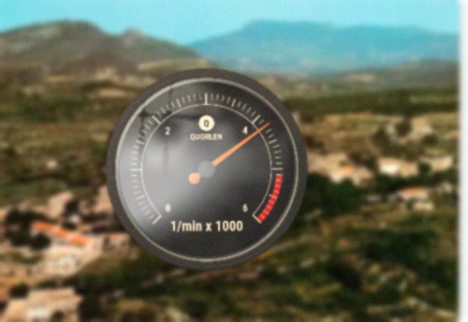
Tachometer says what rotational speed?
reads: 4200 rpm
